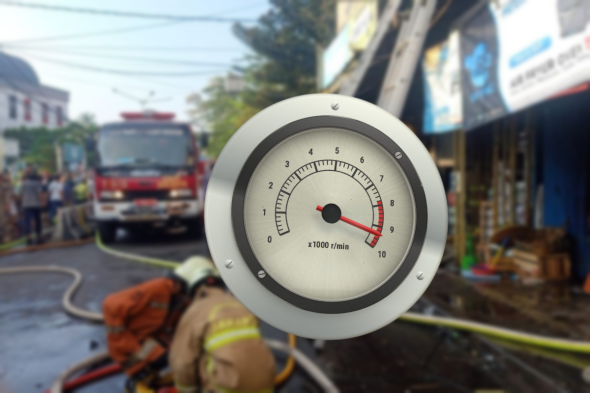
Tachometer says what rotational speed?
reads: 9400 rpm
